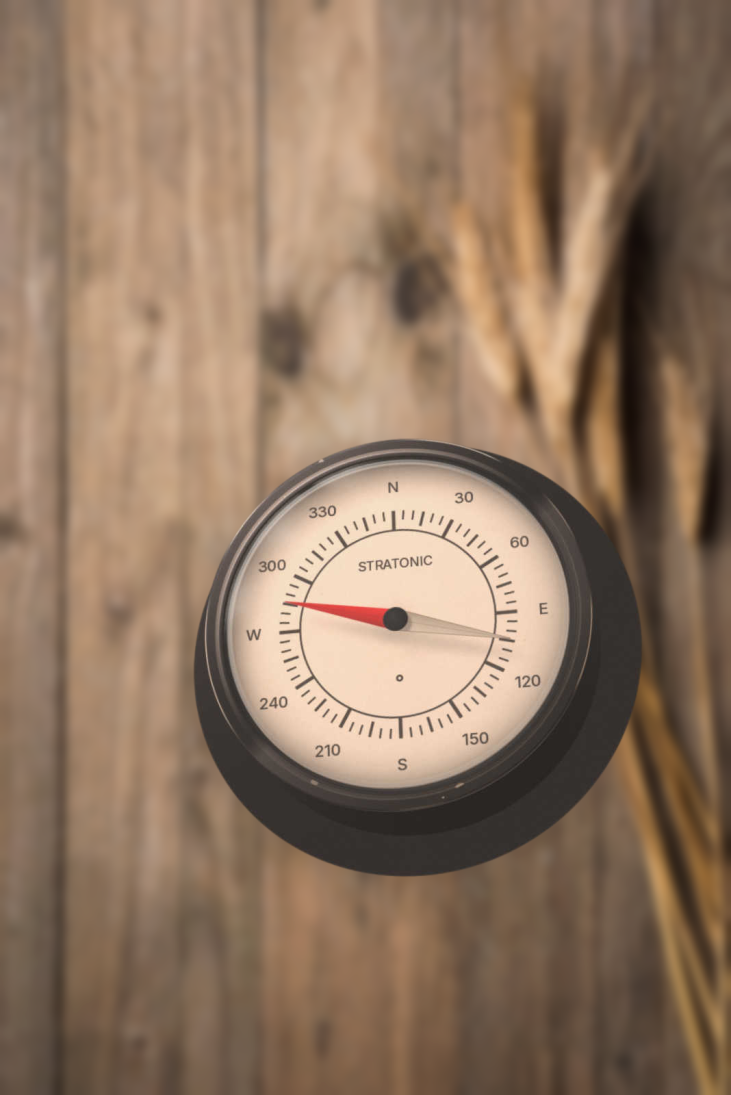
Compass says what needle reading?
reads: 285 °
